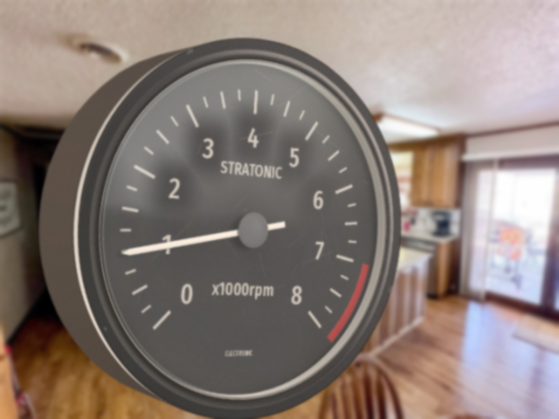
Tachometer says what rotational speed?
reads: 1000 rpm
